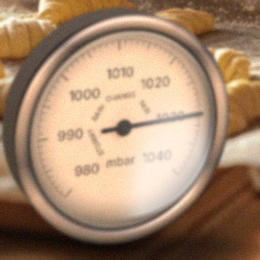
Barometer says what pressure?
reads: 1030 mbar
